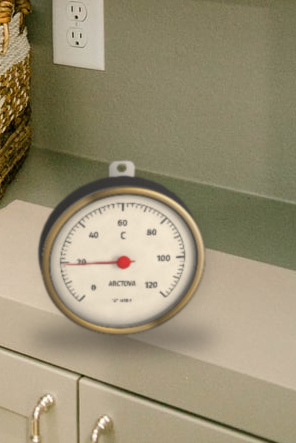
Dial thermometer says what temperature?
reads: 20 °C
